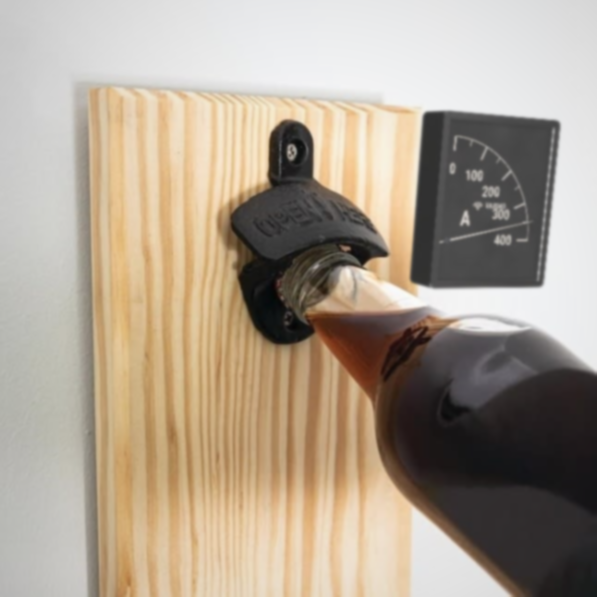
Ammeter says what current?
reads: 350 A
